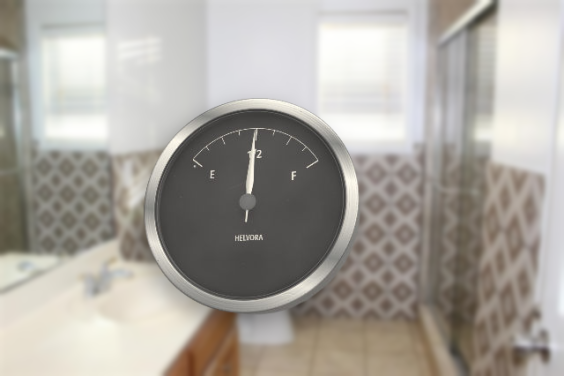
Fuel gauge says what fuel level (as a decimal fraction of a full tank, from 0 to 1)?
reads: 0.5
